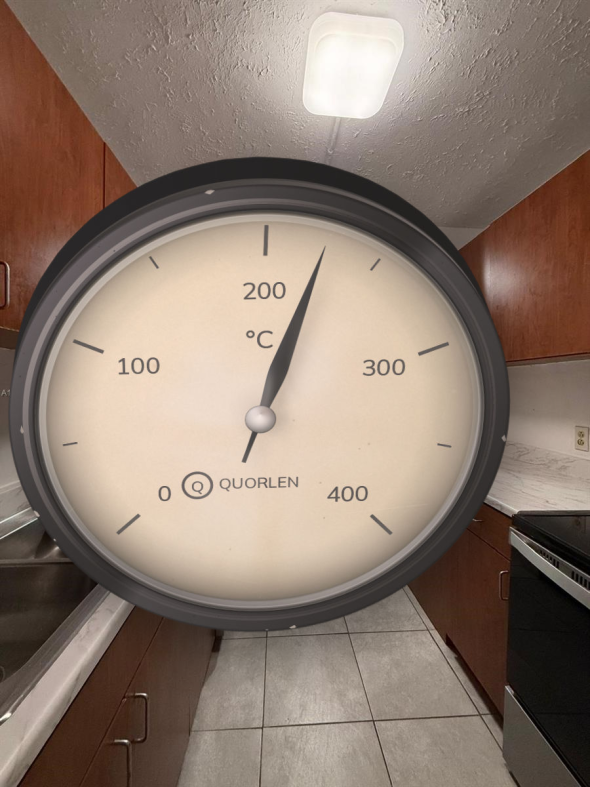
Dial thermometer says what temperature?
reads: 225 °C
